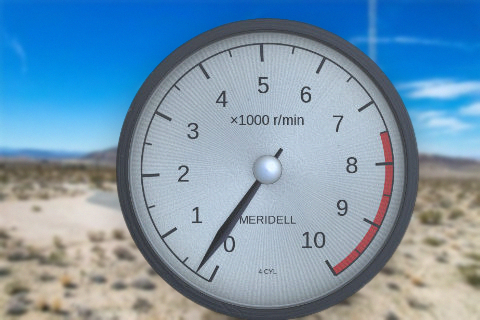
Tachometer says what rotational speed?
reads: 250 rpm
